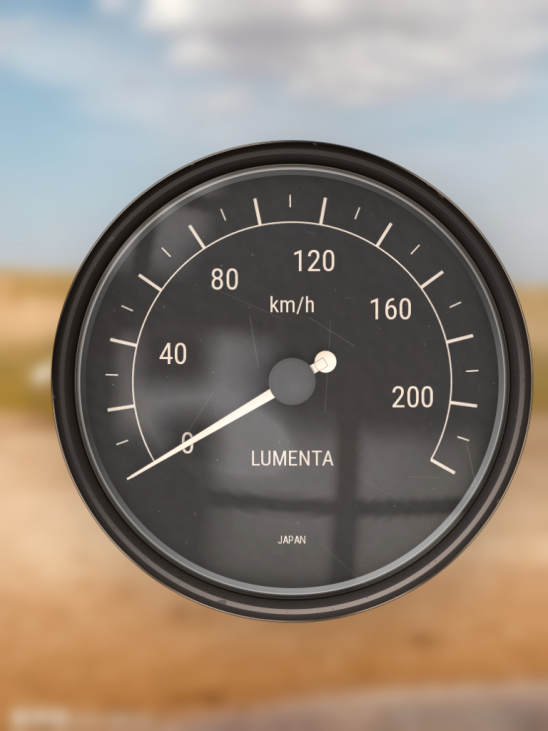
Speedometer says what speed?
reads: 0 km/h
